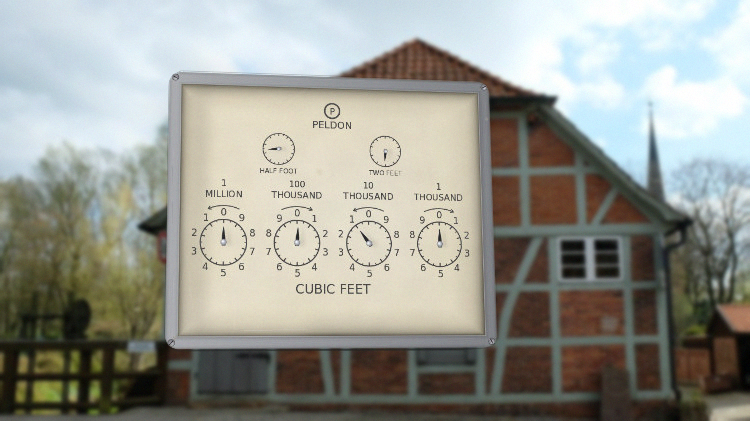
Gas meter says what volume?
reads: 1000 ft³
